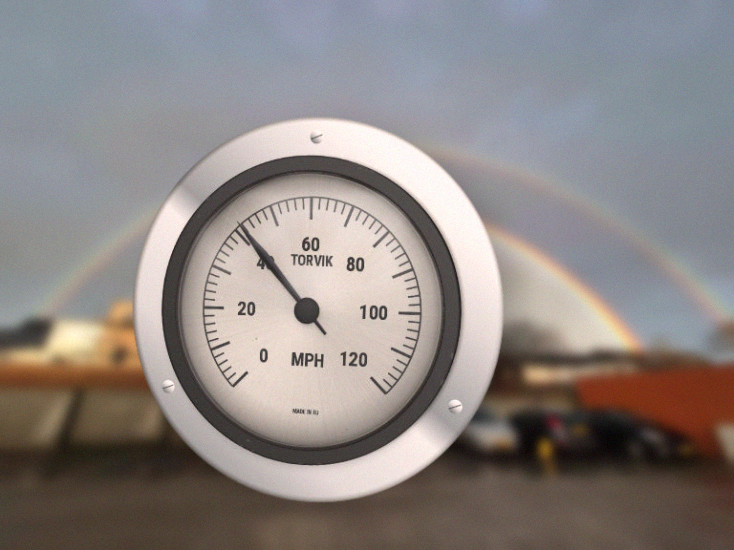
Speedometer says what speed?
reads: 42 mph
